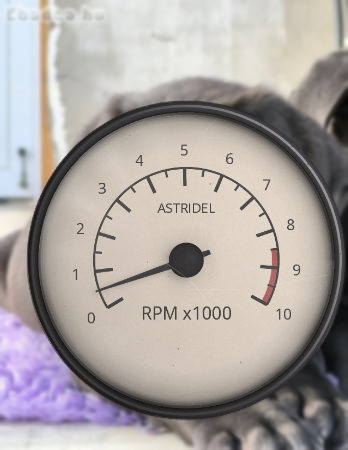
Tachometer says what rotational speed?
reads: 500 rpm
